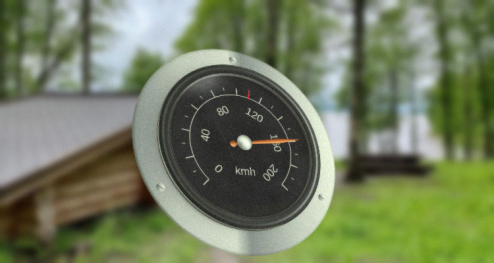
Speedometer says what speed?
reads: 160 km/h
